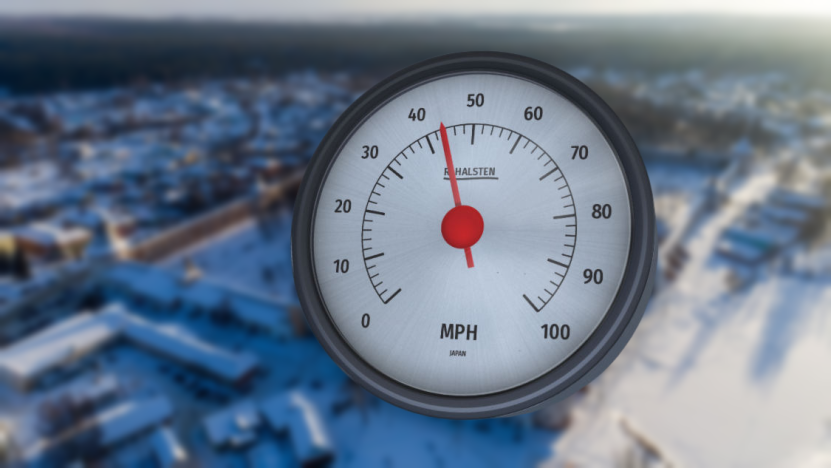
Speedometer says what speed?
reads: 44 mph
